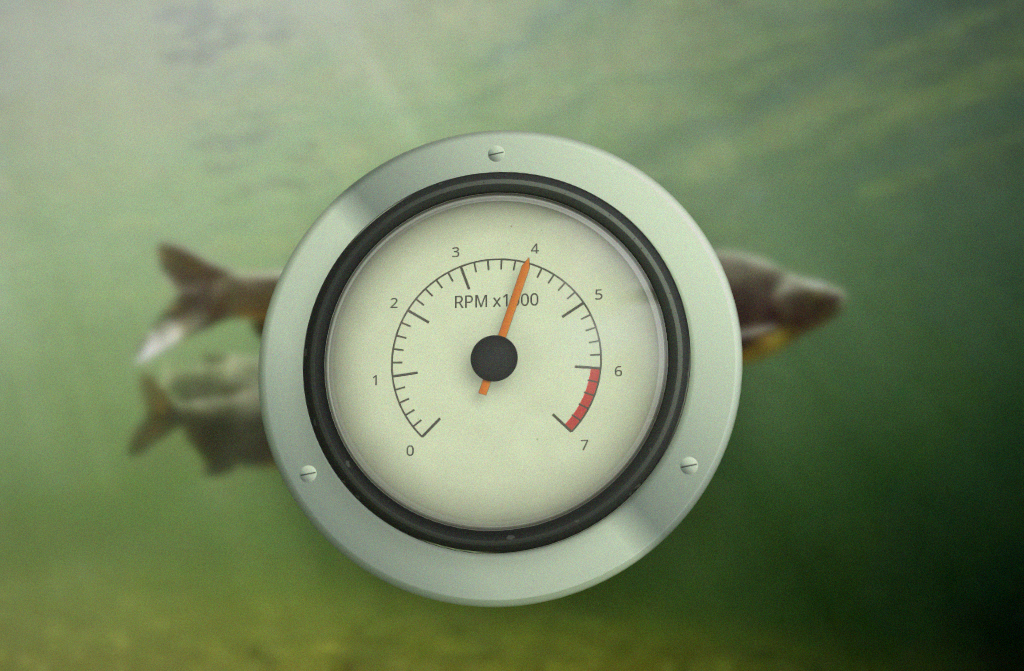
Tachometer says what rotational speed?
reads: 4000 rpm
